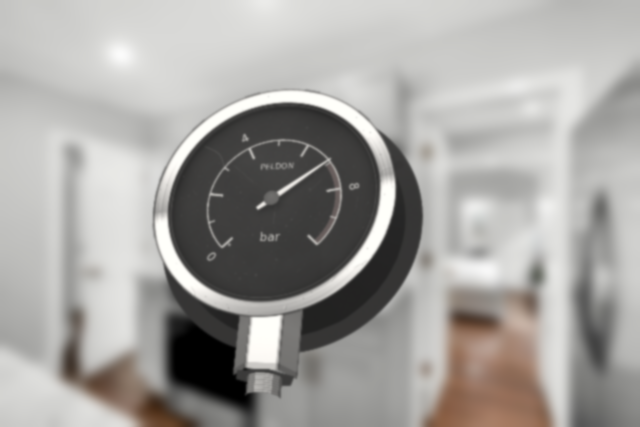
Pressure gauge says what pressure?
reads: 7 bar
